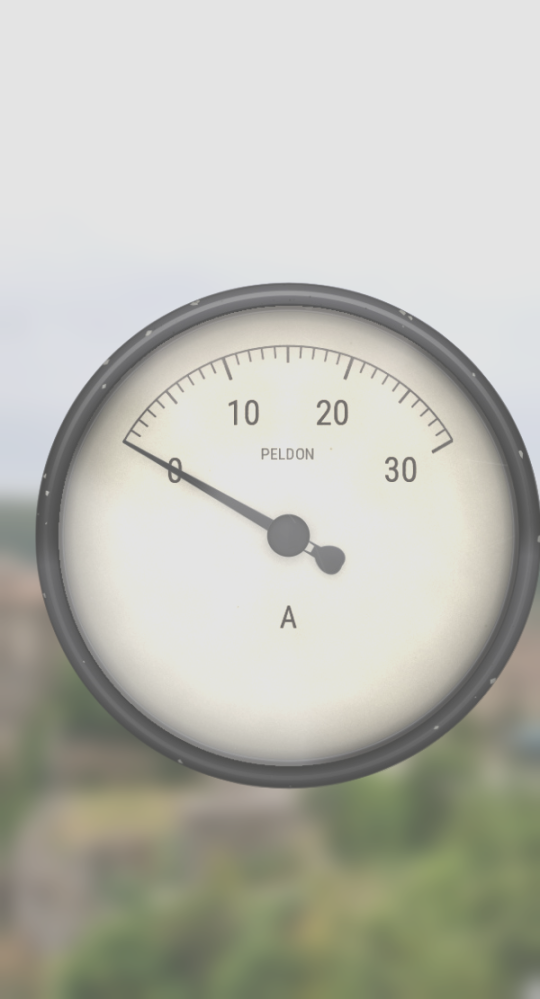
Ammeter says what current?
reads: 0 A
